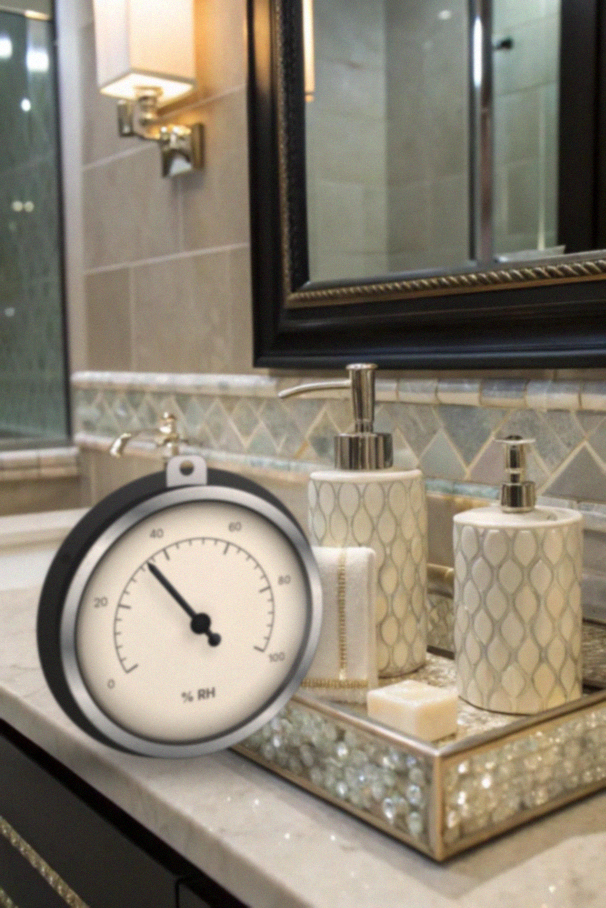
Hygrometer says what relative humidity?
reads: 34 %
